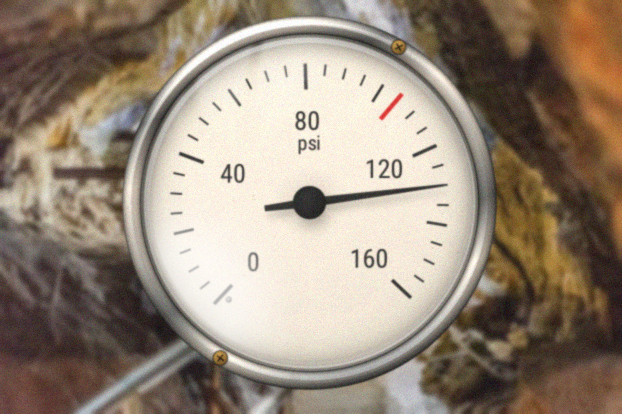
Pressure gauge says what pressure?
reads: 130 psi
